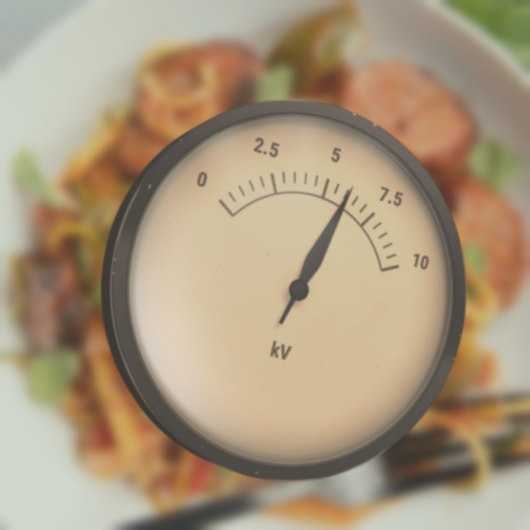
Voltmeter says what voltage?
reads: 6 kV
